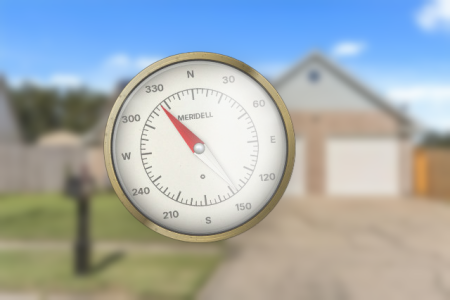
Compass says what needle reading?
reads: 325 °
